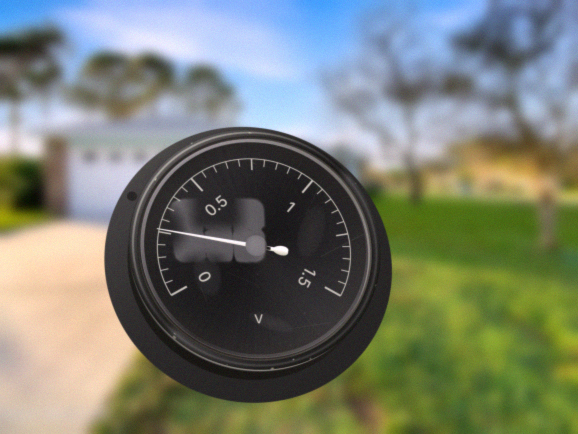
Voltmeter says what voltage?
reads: 0.25 V
